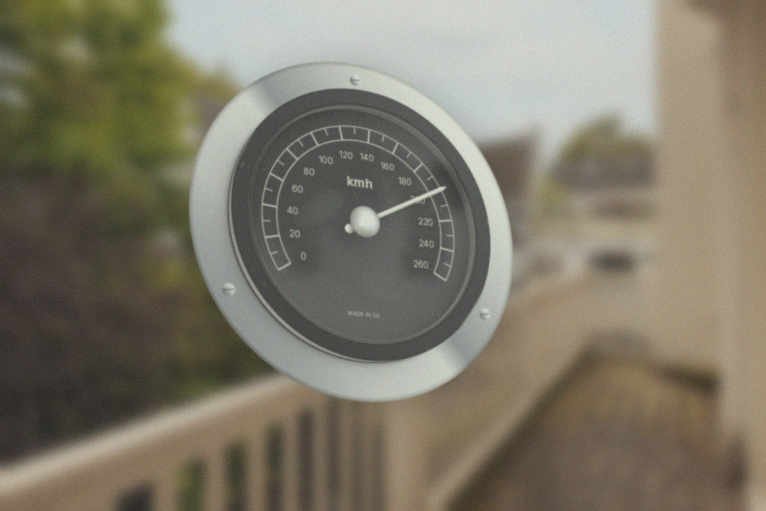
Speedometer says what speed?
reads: 200 km/h
